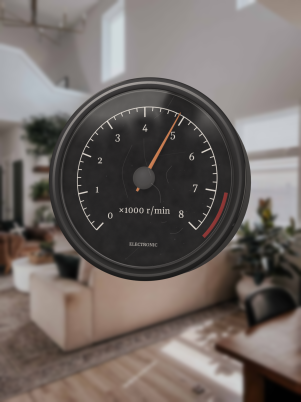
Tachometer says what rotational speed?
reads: 4900 rpm
